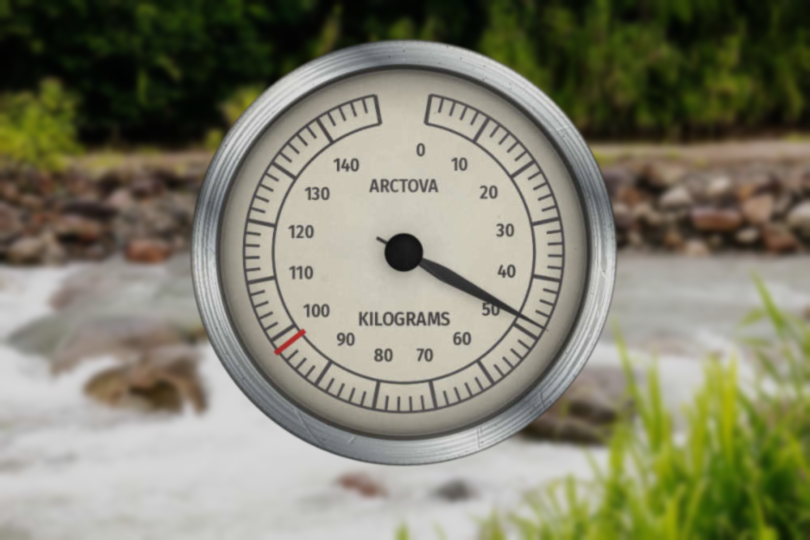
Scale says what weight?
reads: 48 kg
